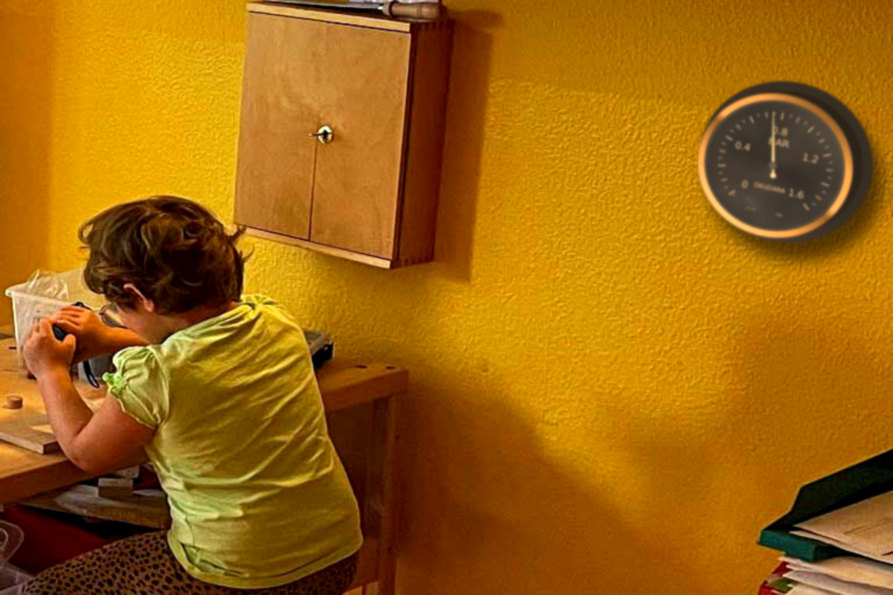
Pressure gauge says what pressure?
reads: 0.75 bar
